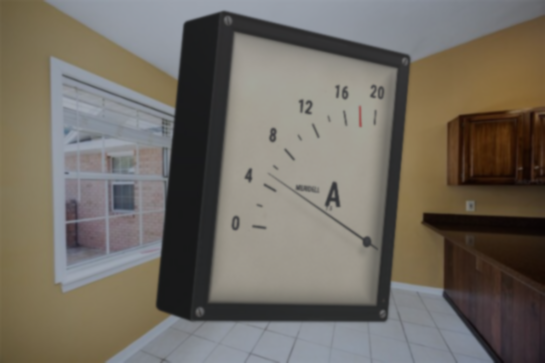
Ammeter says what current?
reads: 5 A
